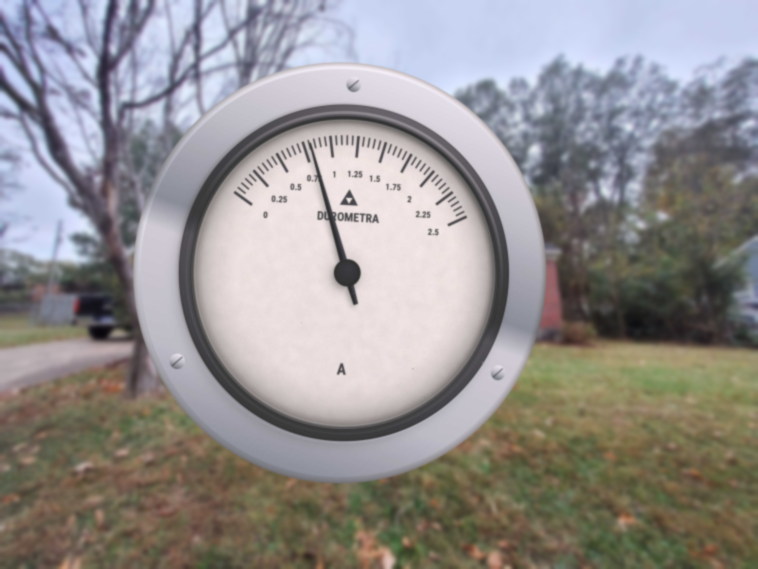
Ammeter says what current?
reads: 0.8 A
